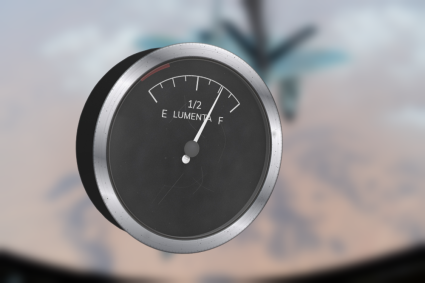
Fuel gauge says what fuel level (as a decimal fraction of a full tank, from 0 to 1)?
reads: 0.75
